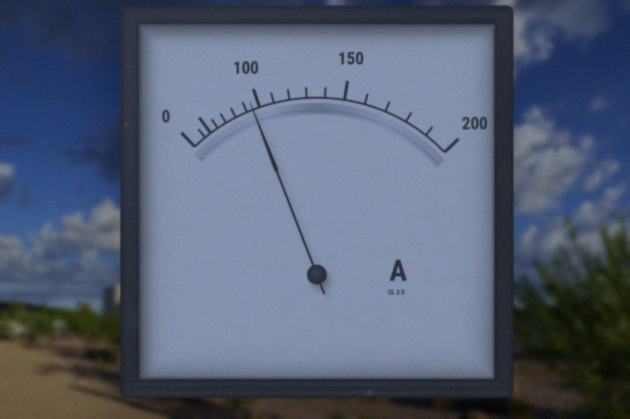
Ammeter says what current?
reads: 95 A
